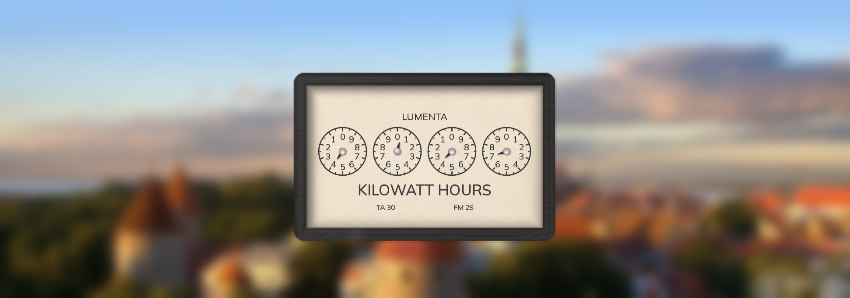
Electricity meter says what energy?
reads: 4037 kWh
